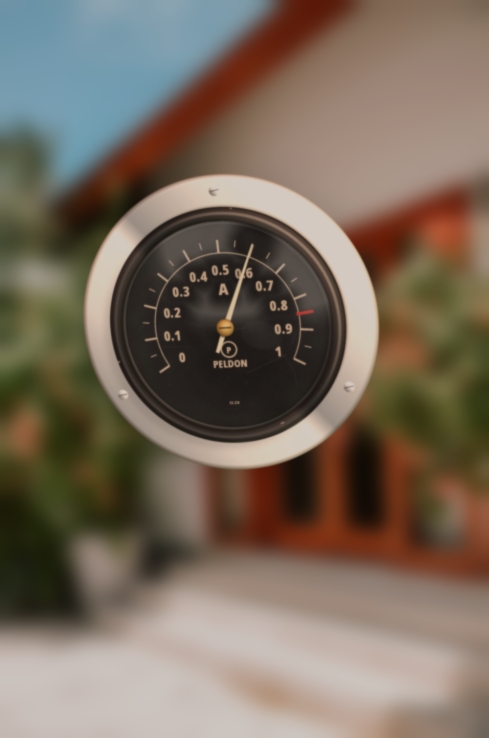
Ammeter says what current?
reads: 0.6 A
